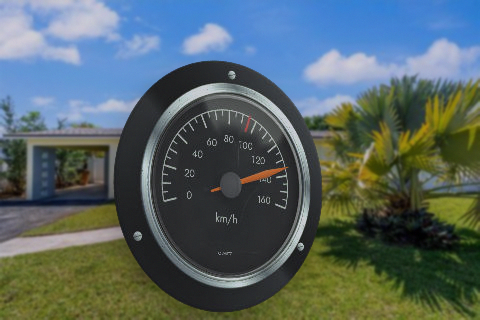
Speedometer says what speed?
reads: 135 km/h
